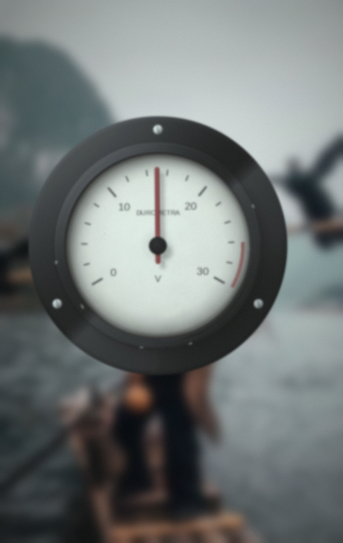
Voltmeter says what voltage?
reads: 15 V
